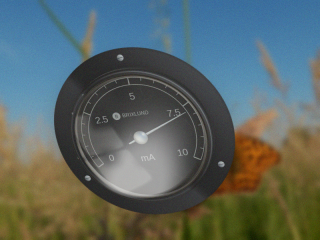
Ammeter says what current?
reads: 7.75 mA
